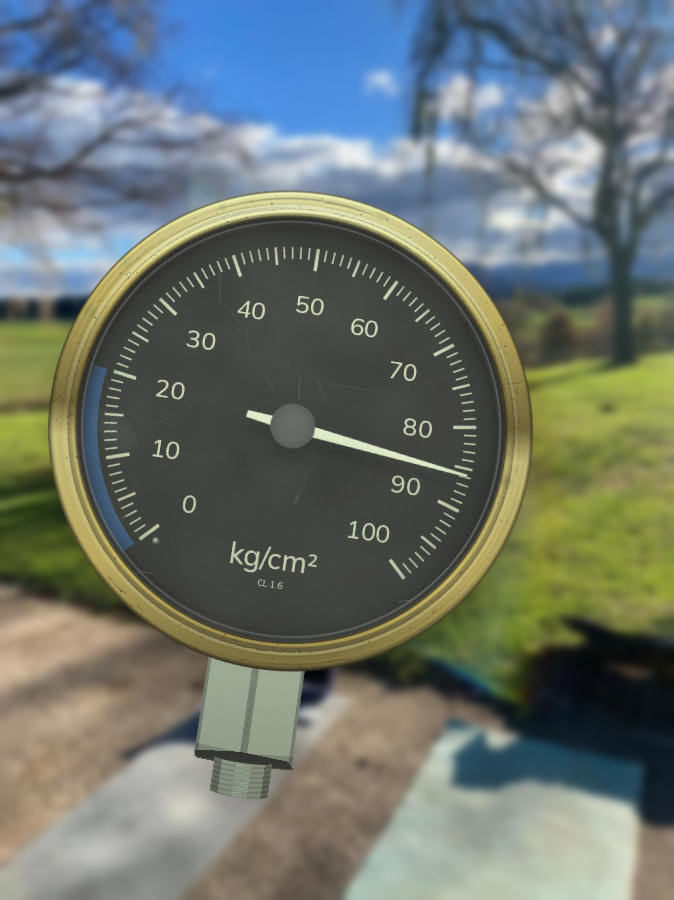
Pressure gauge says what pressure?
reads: 86 kg/cm²
